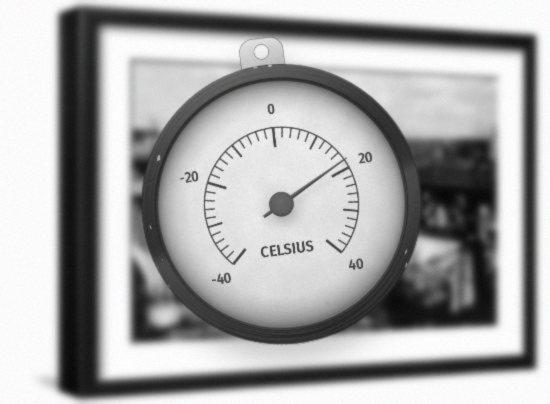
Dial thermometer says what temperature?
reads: 18 °C
